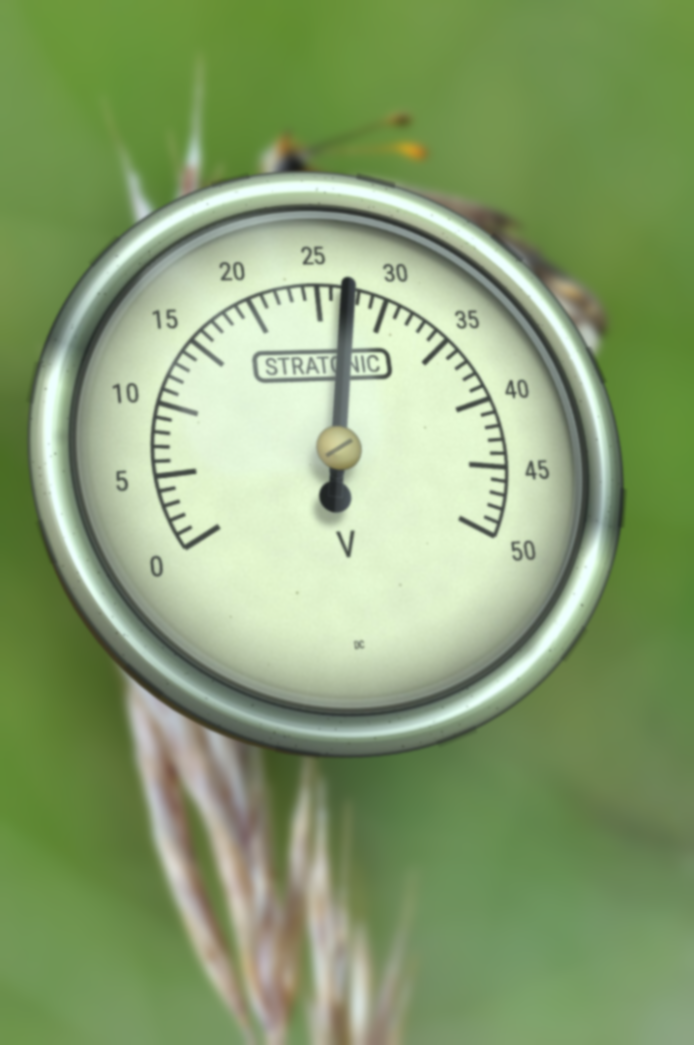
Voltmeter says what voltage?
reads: 27 V
